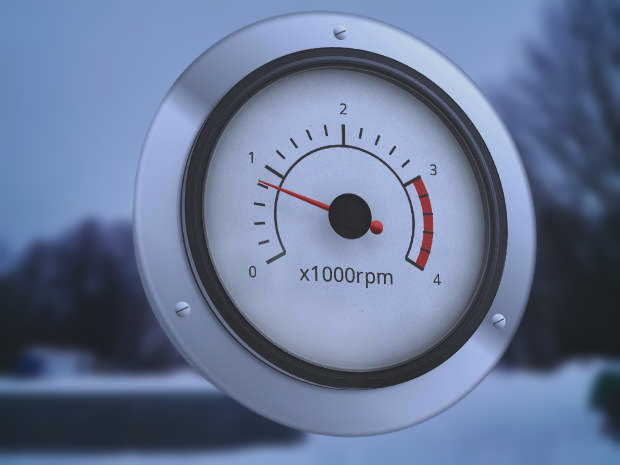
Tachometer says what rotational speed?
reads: 800 rpm
